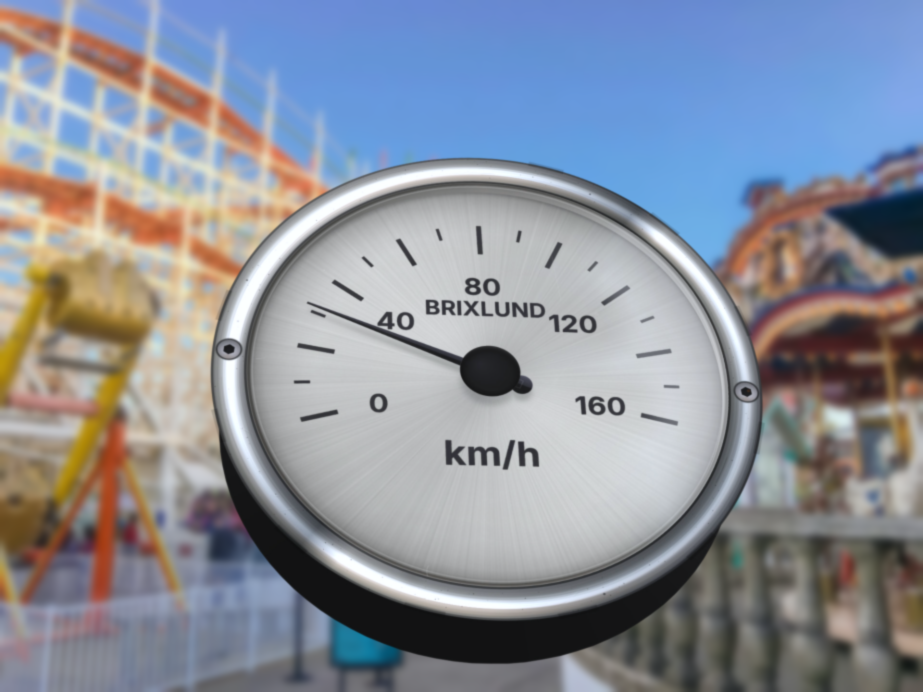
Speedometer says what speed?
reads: 30 km/h
